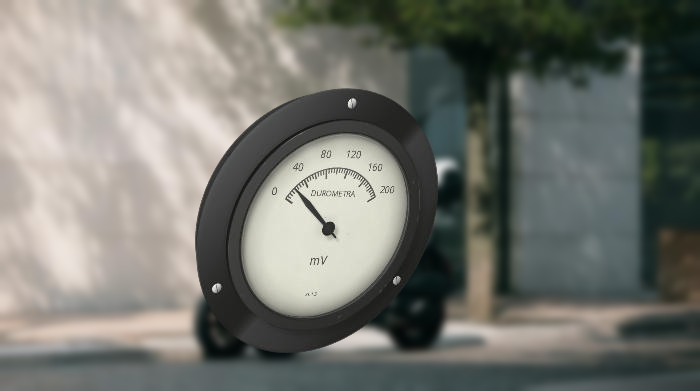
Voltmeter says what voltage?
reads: 20 mV
